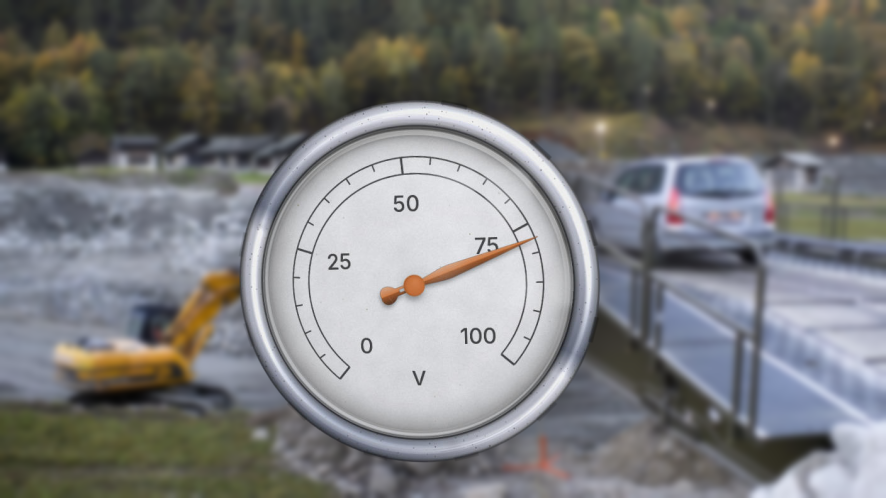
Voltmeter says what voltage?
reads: 77.5 V
